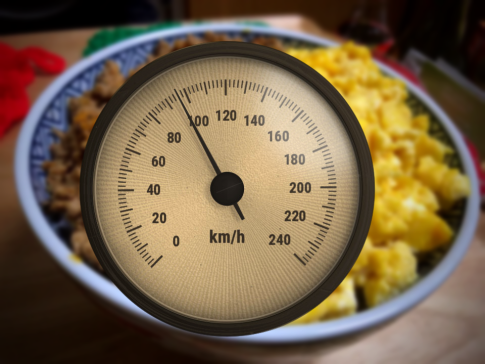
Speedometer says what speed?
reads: 96 km/h
